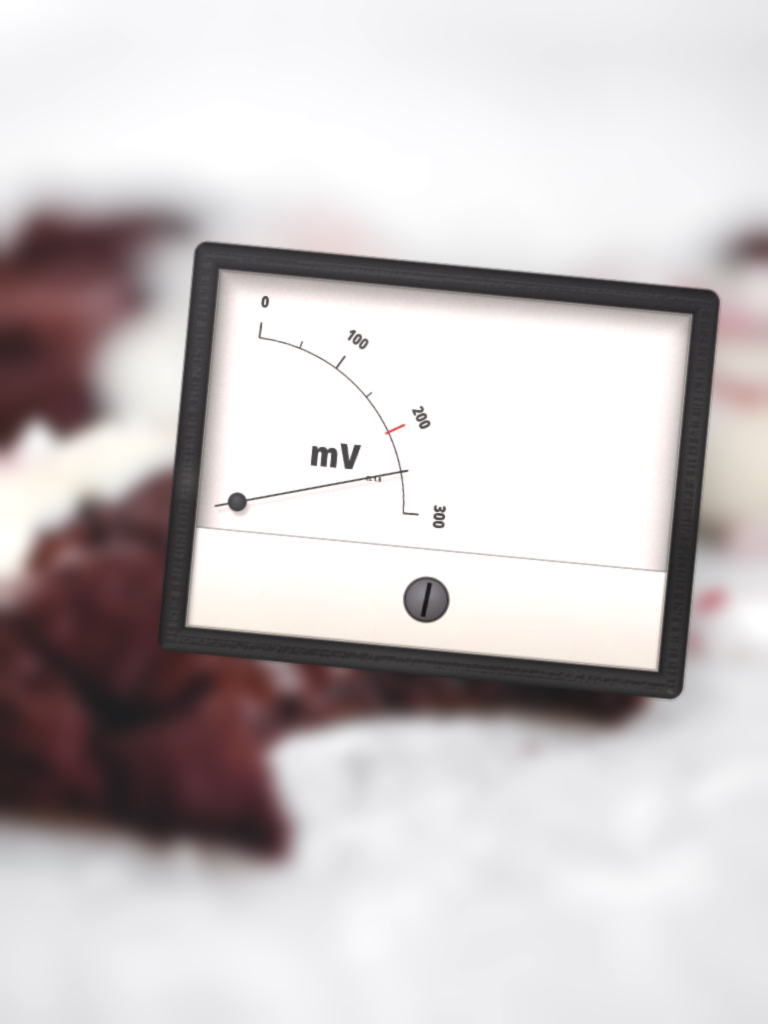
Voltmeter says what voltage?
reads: 250 mV
